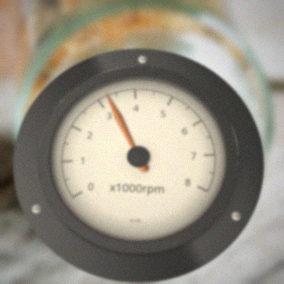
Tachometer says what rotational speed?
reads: 3250 rpm
